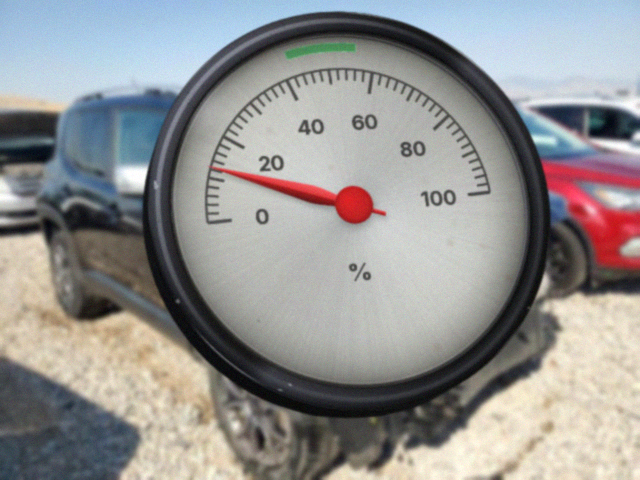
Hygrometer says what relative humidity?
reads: 12 %
